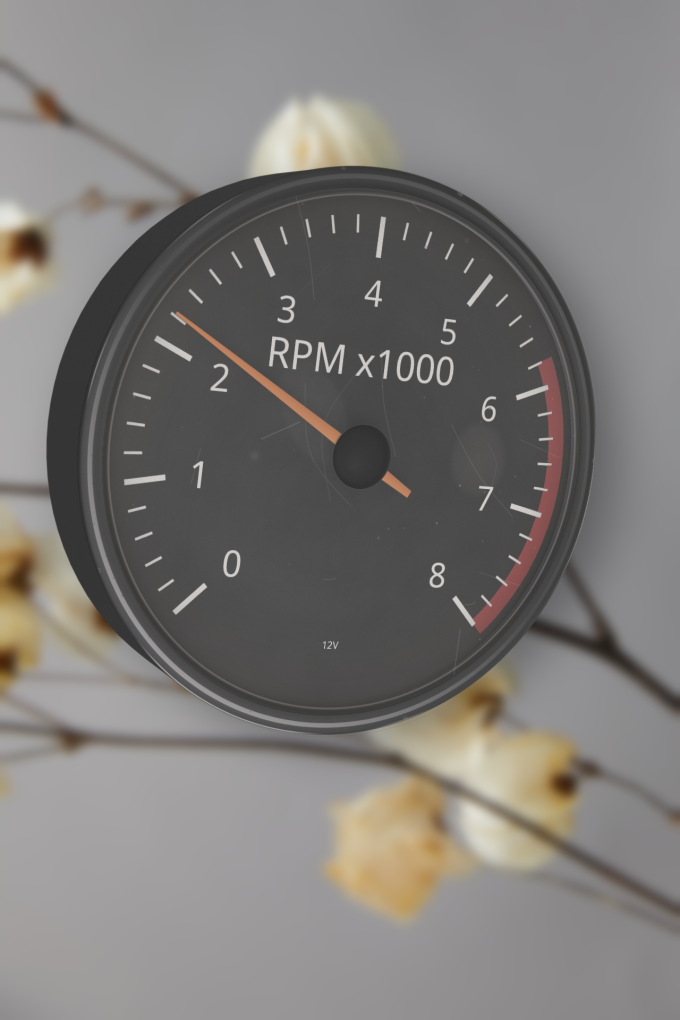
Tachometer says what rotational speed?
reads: 2200 rpm
